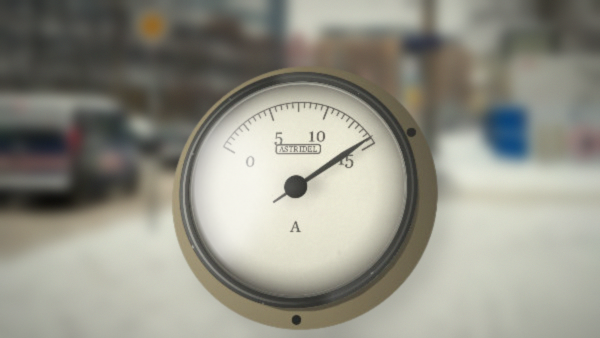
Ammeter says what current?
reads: 14.5 A
